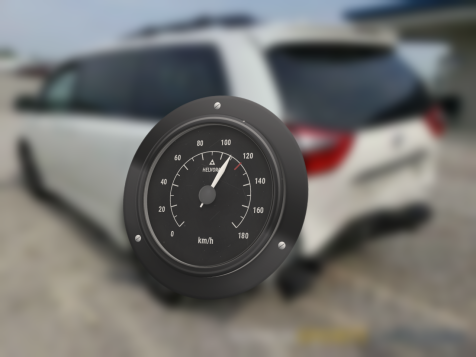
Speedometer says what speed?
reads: 110 km/h
